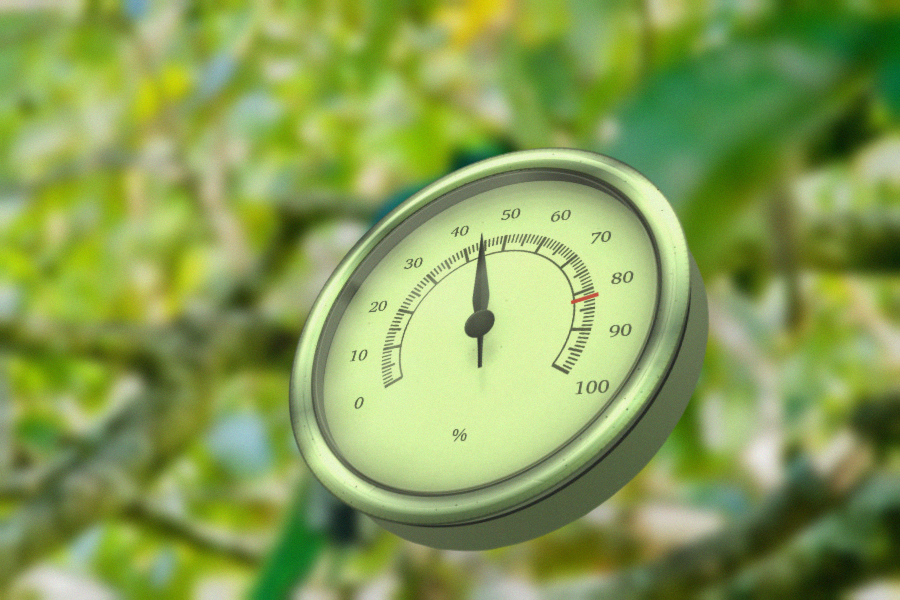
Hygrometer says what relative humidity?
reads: 45 %
